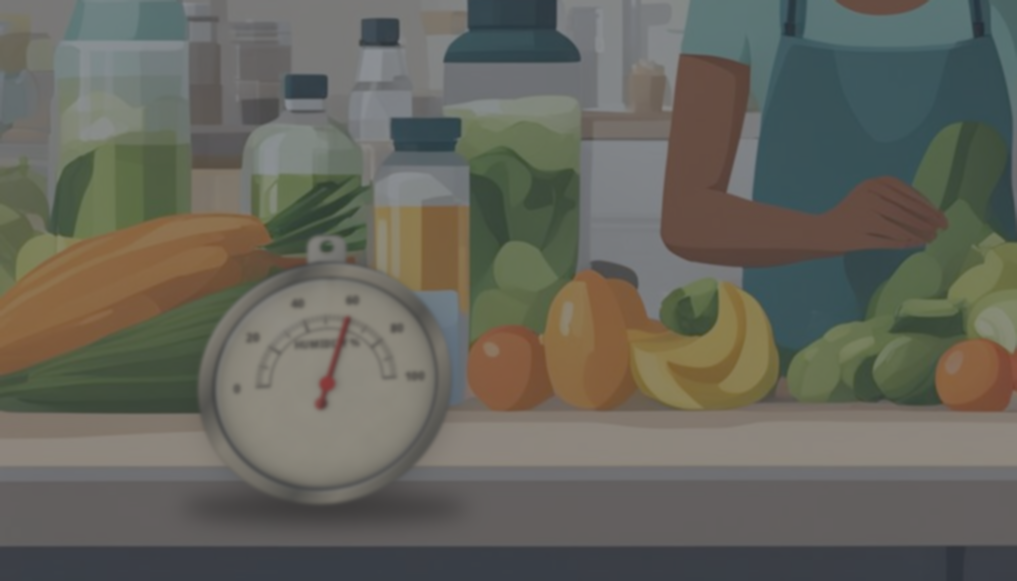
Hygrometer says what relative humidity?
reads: 60 %
